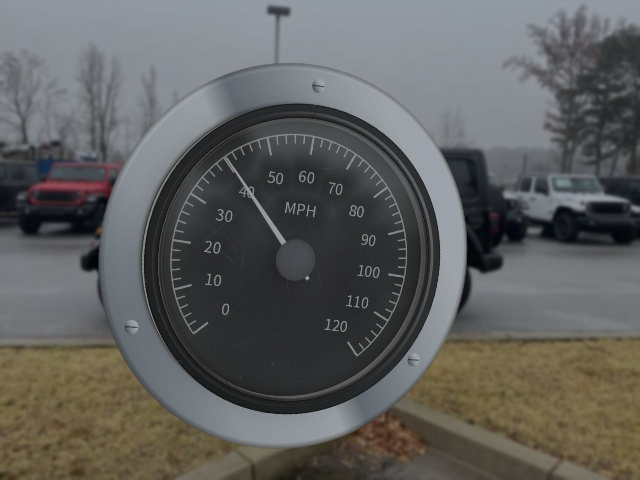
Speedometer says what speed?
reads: 40 mph
